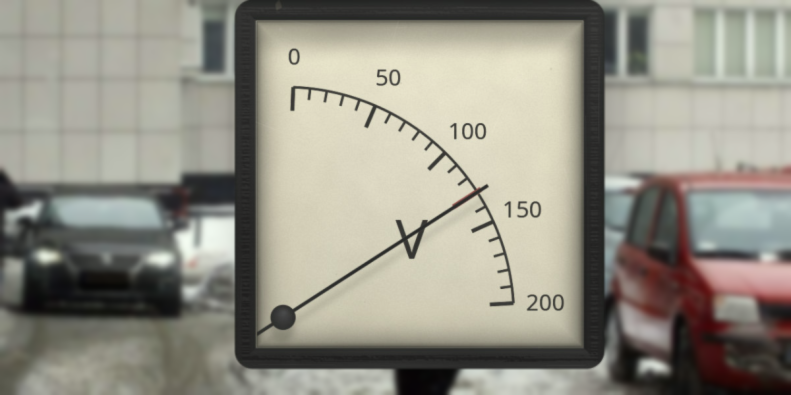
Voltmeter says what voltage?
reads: 130 V
